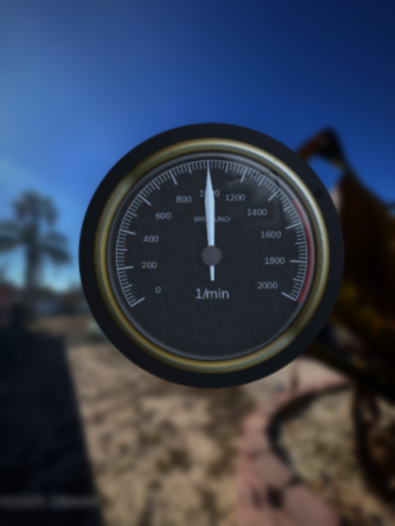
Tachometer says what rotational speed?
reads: 1000 rpm
